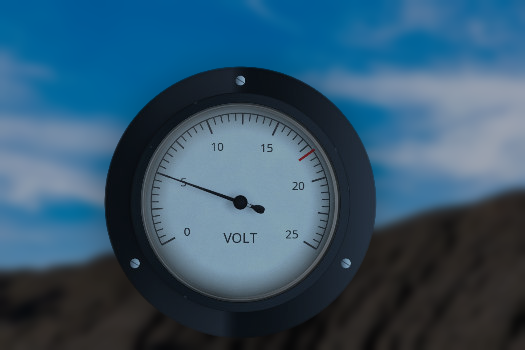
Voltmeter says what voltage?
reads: 5 V
